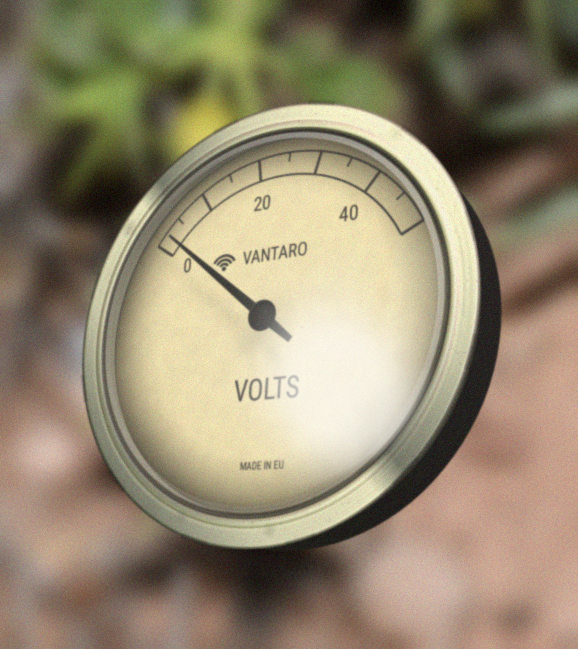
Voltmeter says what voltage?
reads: 2.5 V
